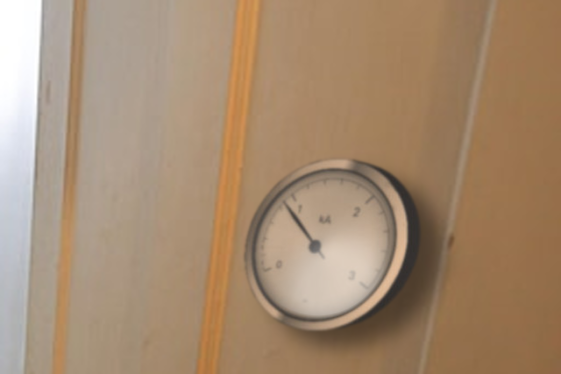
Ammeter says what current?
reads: 0.9 kA
